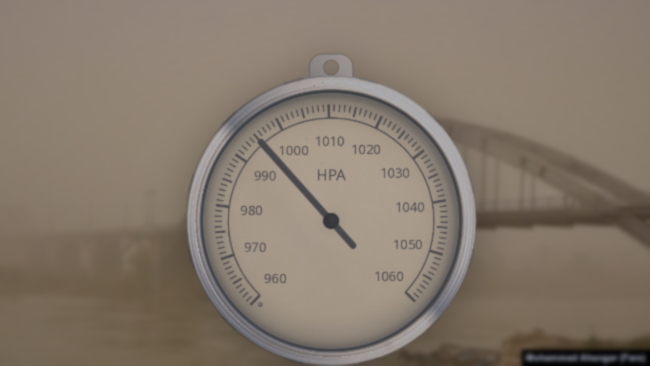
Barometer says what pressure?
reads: 995 hPa
